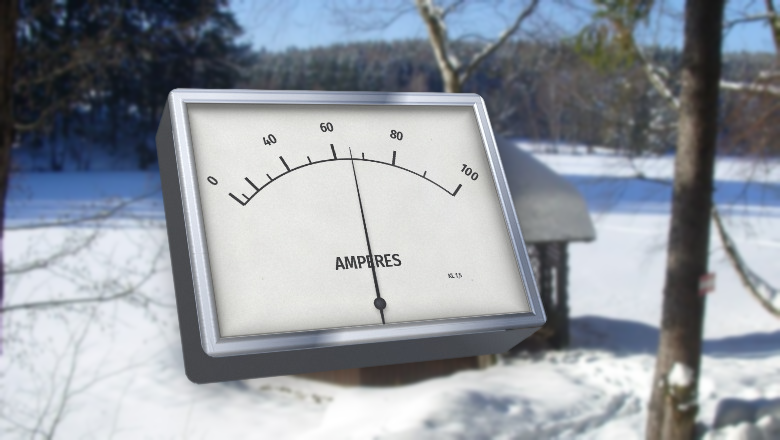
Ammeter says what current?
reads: 65 A
